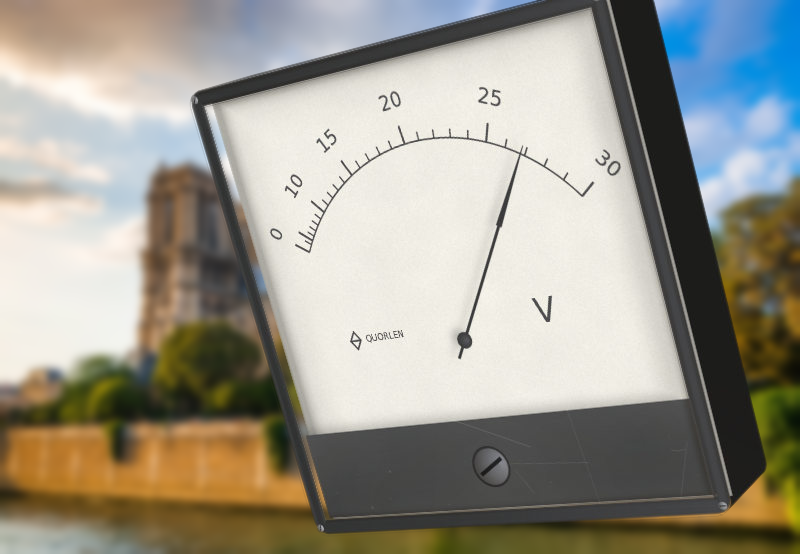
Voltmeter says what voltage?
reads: 27 V
